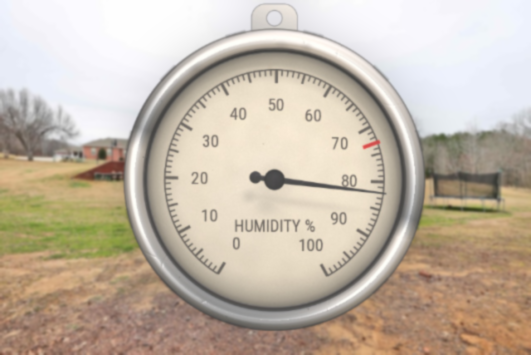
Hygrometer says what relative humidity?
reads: 82 %
